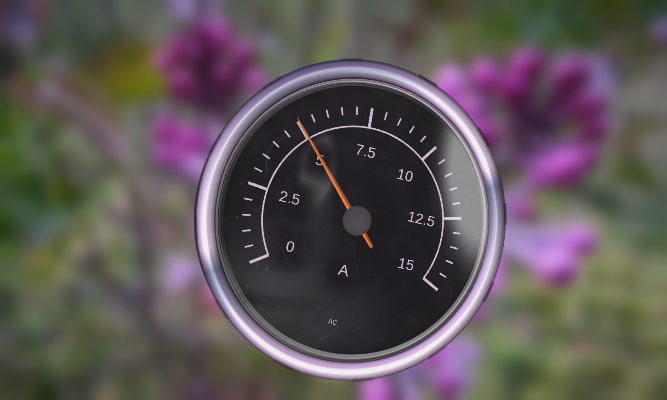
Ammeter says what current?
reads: 5 A
